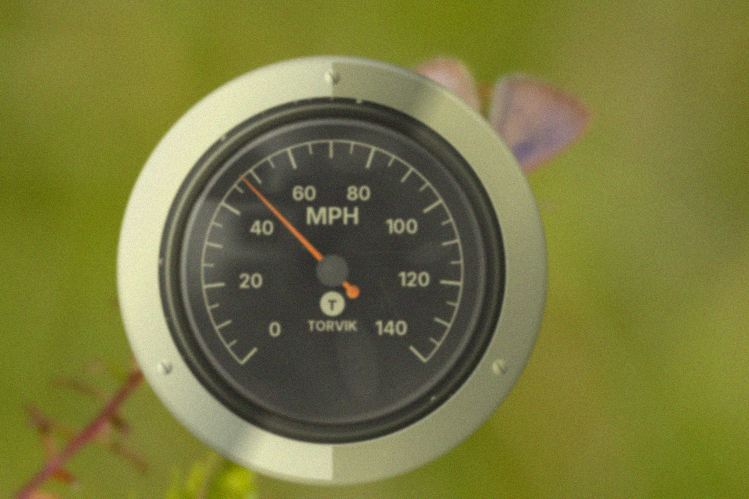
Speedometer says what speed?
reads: 47.5 mph
